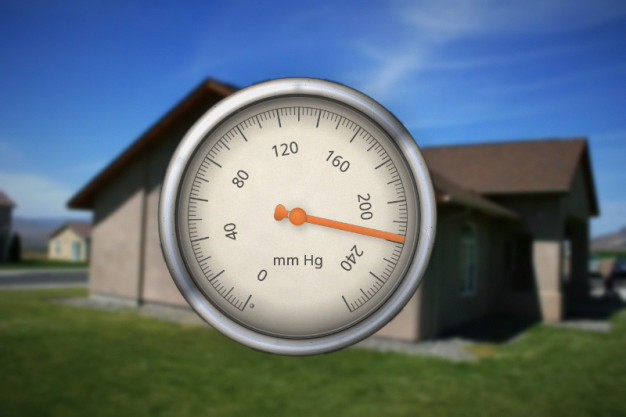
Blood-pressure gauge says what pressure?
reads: 218 mmHg
